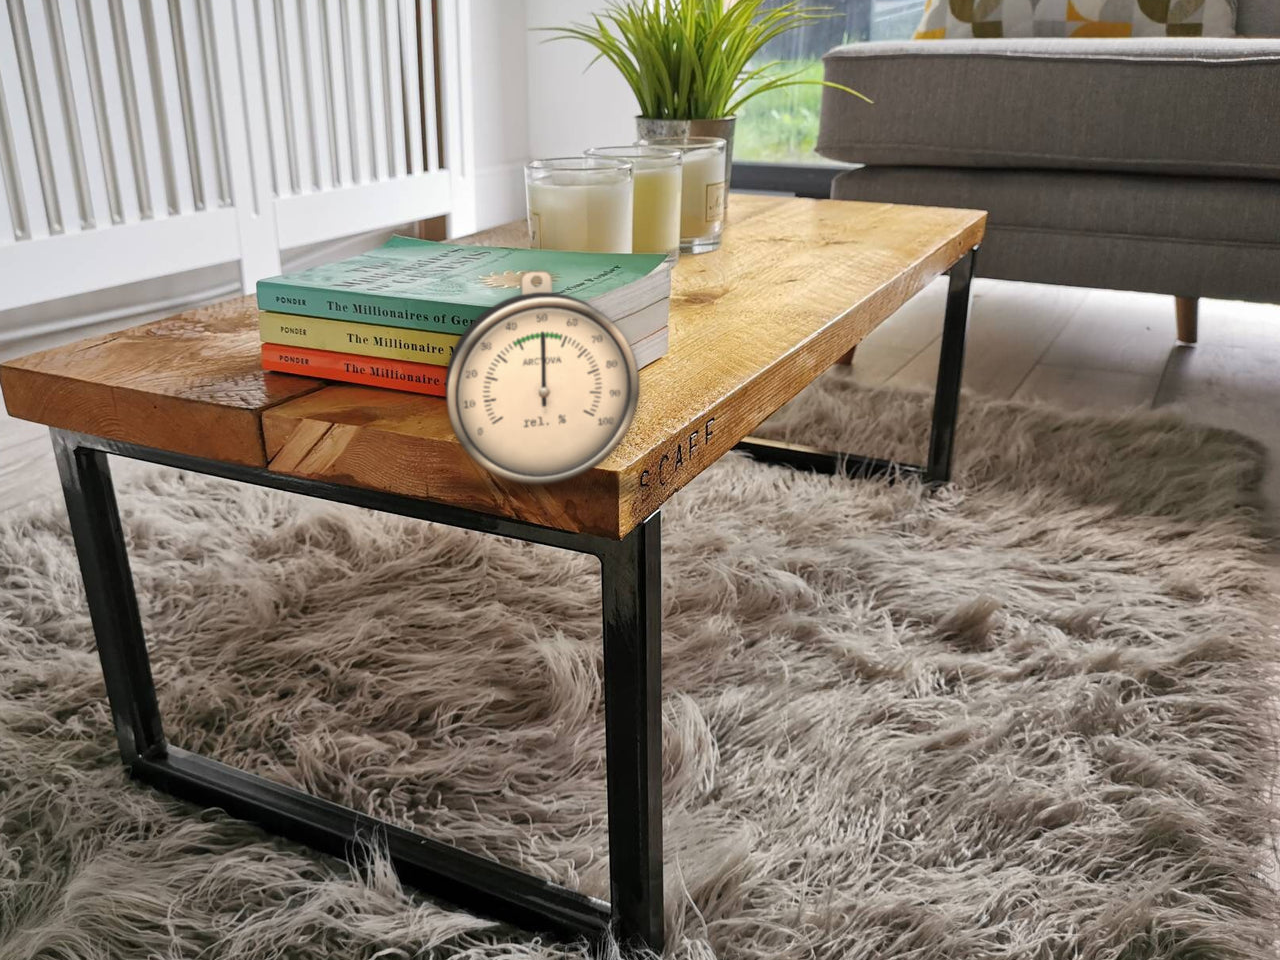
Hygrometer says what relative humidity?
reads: 50 %
